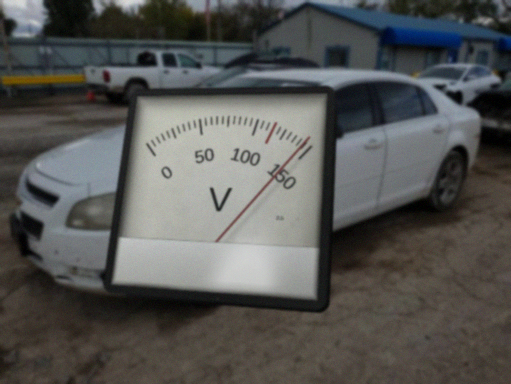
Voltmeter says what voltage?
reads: 145 V
